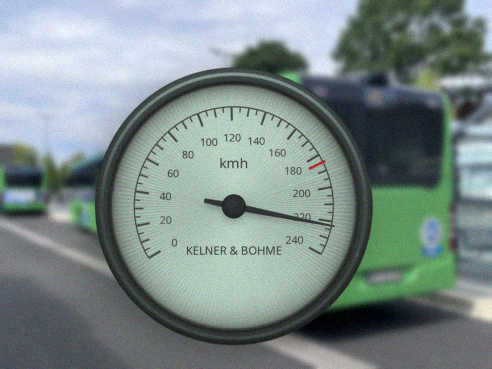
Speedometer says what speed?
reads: 222.5 km/h
